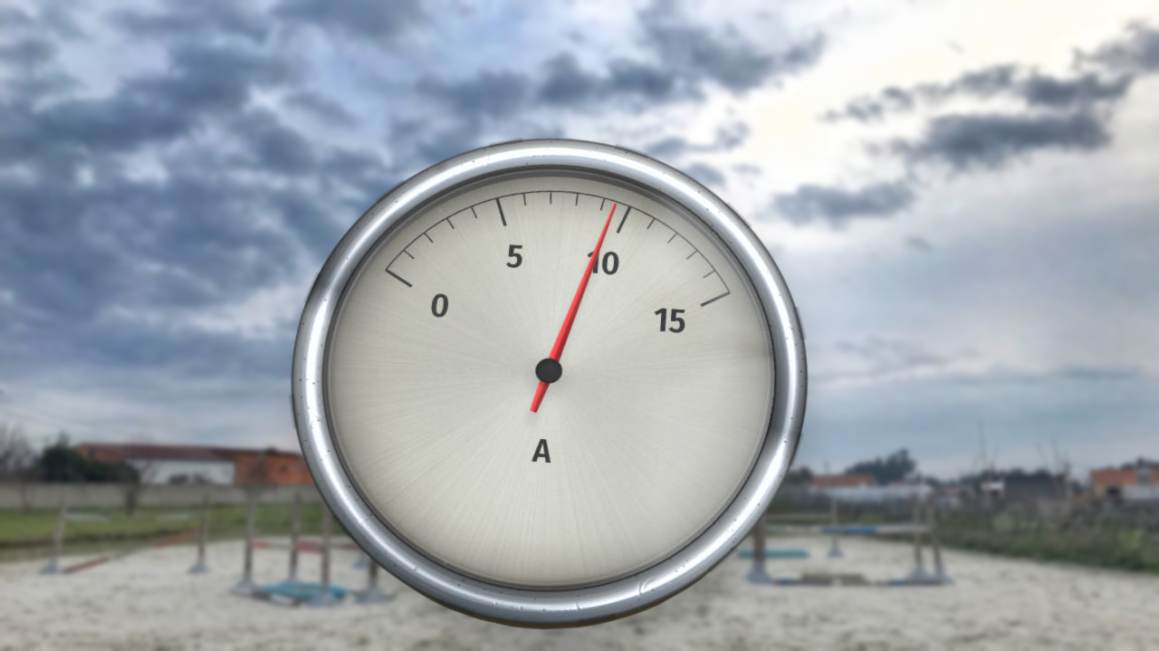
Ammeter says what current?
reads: 9.5 A
